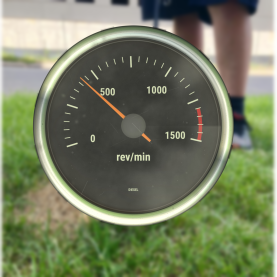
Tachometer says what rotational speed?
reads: 425 rpm
